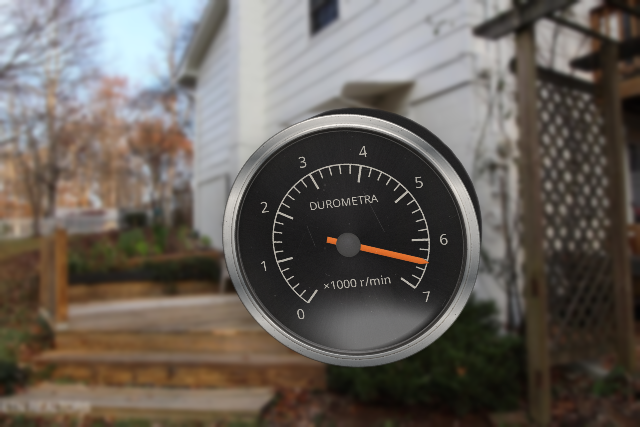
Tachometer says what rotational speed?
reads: 6400 rpm
